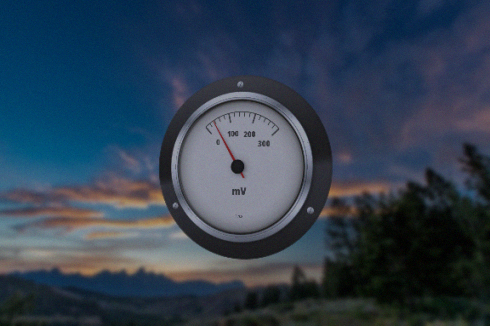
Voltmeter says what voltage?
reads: 40 mV
